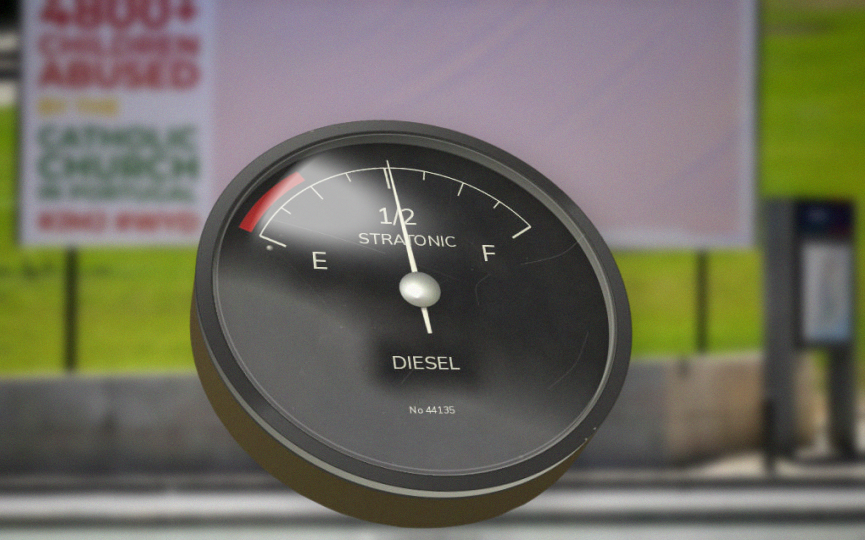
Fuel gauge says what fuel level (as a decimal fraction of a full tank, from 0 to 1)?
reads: 0.5
